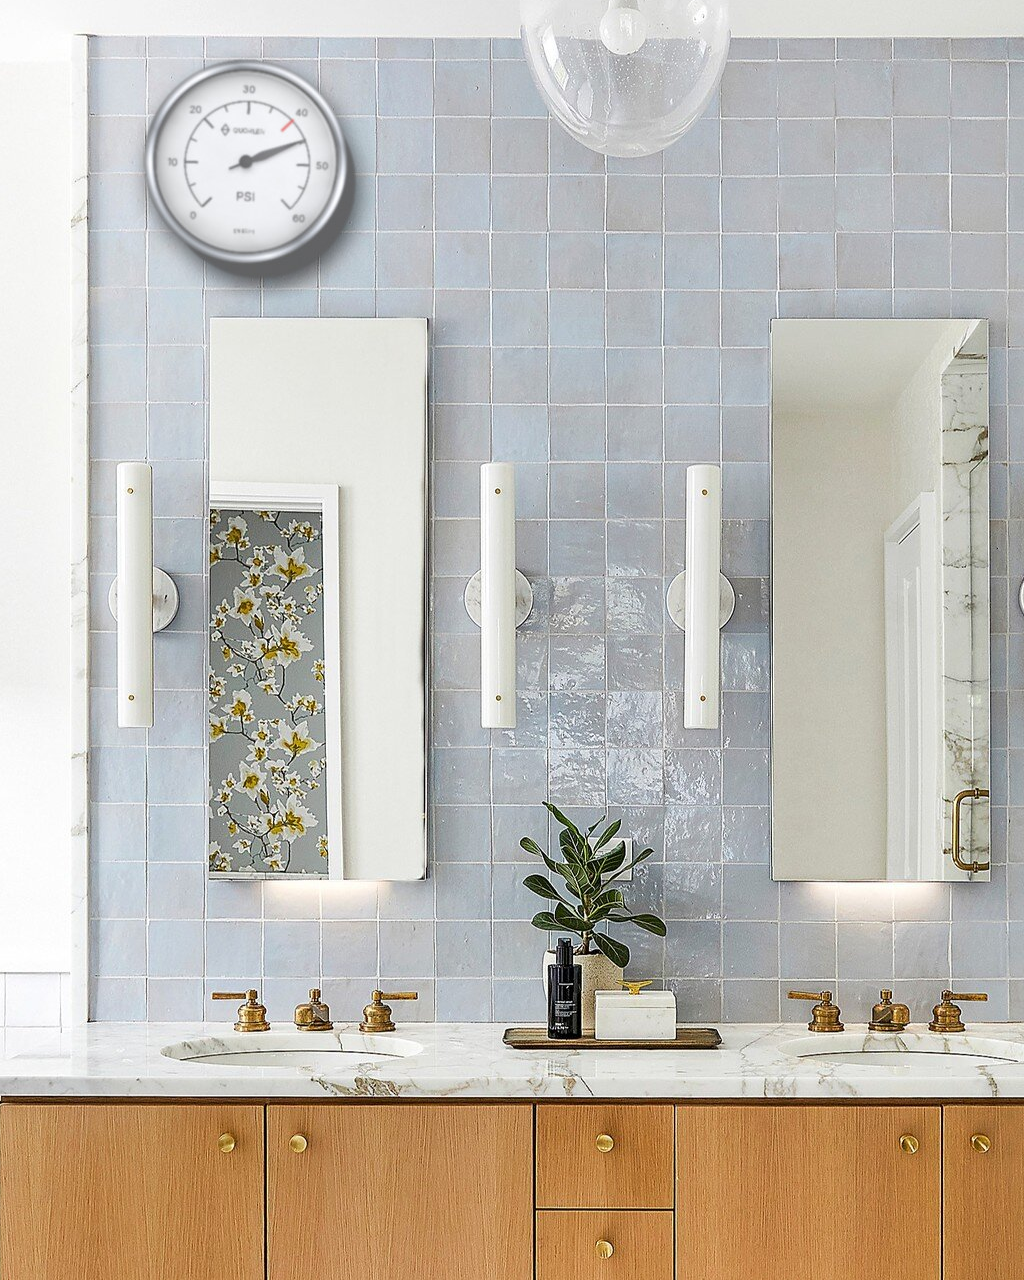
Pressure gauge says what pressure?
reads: 45 psi
